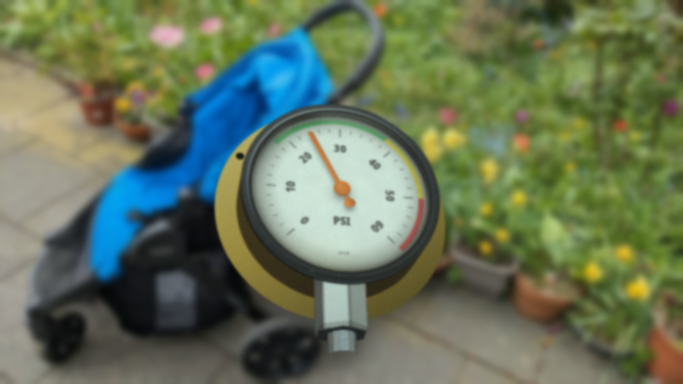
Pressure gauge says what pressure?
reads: 24 psi
